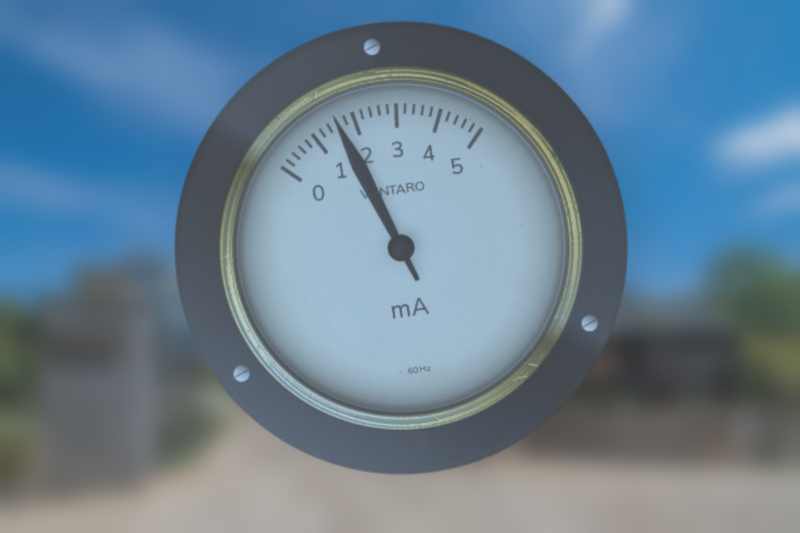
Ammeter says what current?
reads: 1.6 mA
